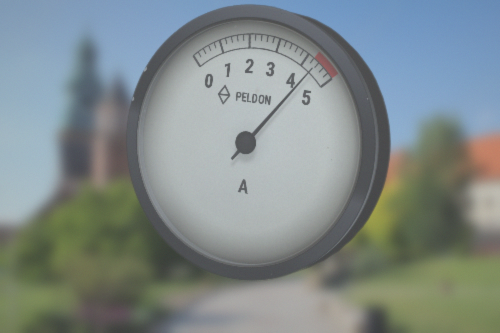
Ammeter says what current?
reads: 4.4 A
